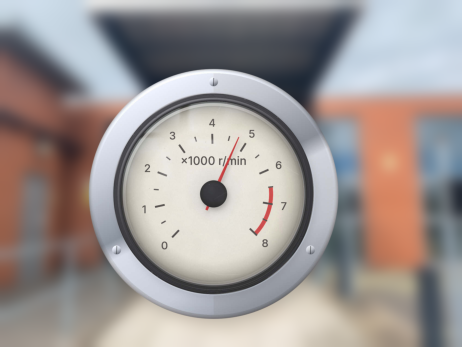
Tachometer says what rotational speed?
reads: 4750 rpm
